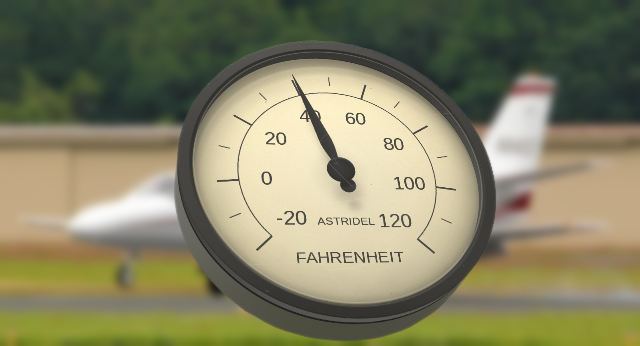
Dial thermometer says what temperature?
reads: 40 °F
